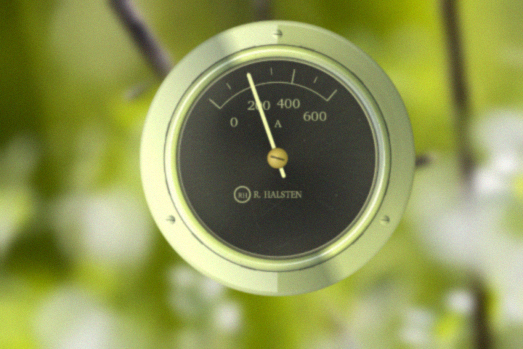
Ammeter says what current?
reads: 200 A
